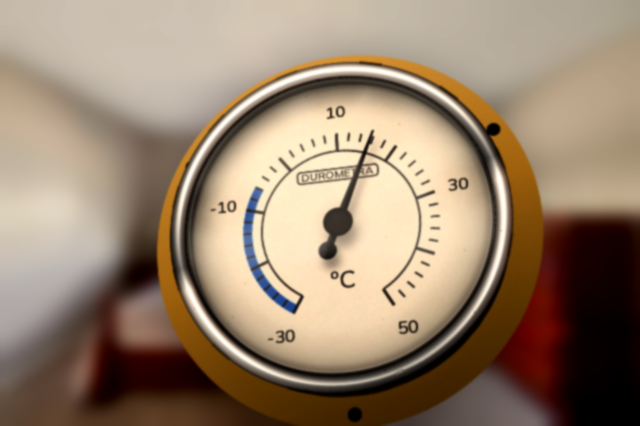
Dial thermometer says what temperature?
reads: 16 °C
